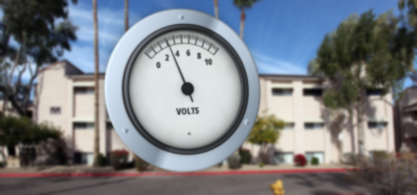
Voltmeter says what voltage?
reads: 3 V
